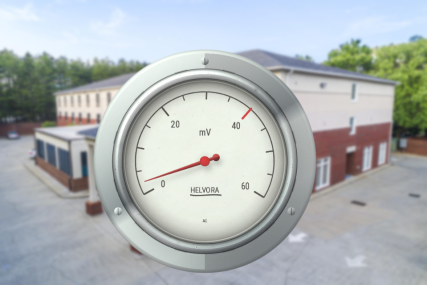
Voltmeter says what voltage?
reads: 2.5 mV
